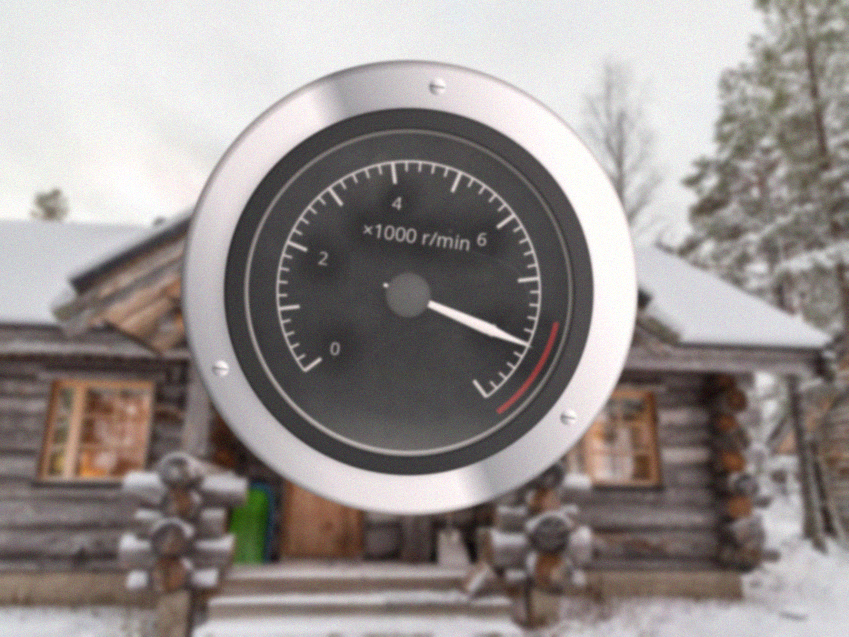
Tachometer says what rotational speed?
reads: 8000 rpm
